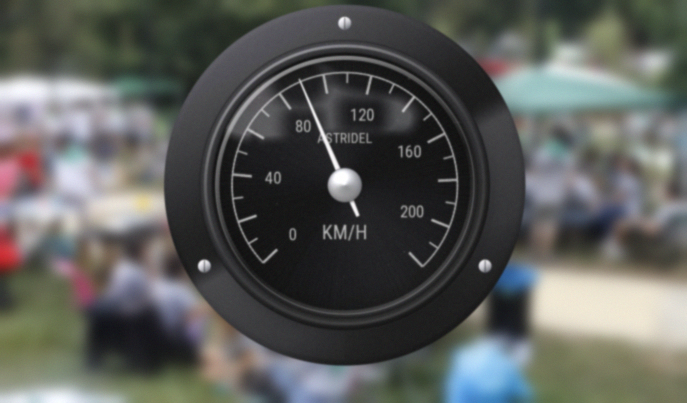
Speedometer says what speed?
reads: 90 km/h
